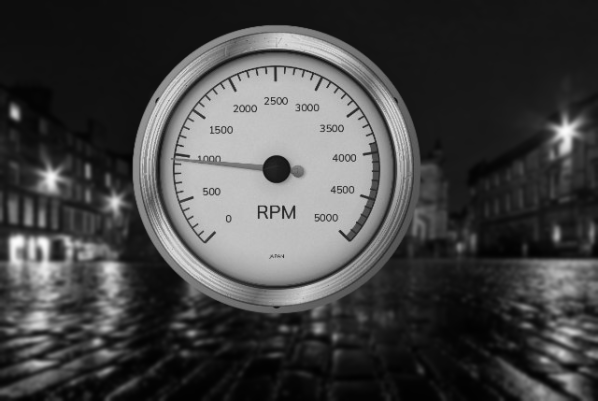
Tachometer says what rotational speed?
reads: 950 rpm
